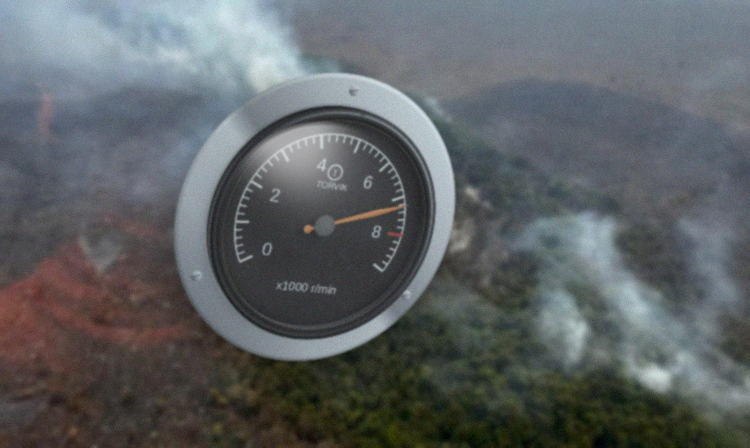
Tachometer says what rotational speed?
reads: 7200 rpm
